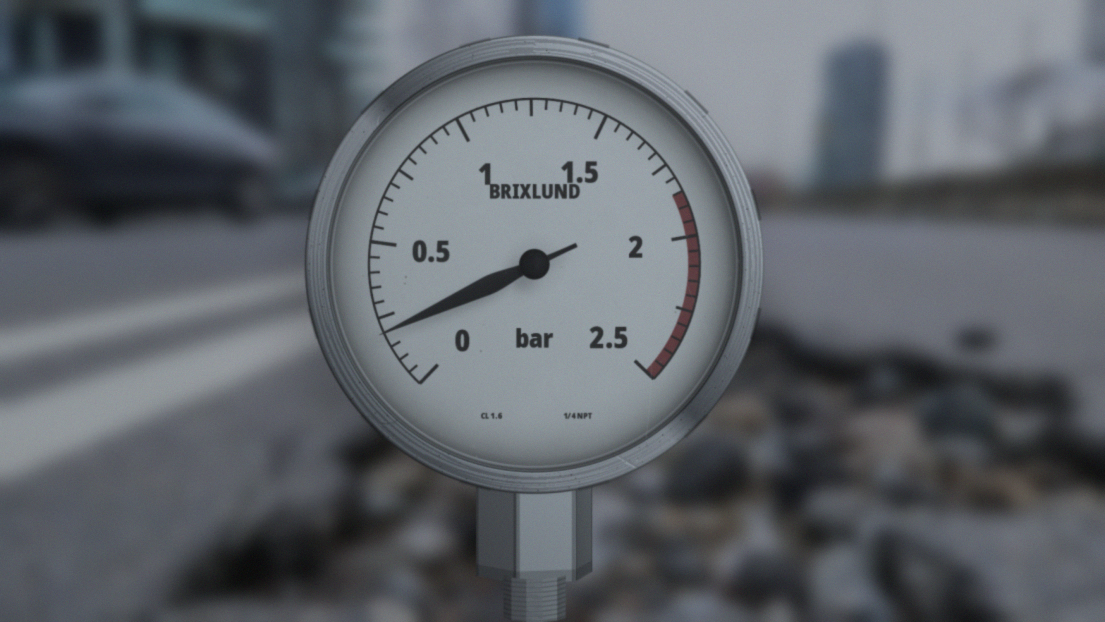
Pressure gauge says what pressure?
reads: 0.2 bar
